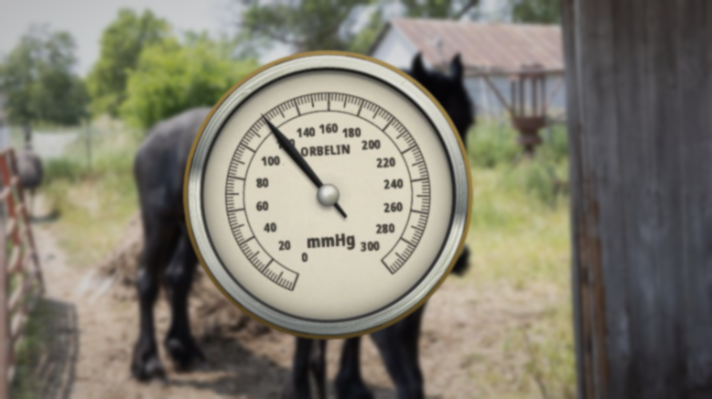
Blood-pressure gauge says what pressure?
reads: 120 mmHg
